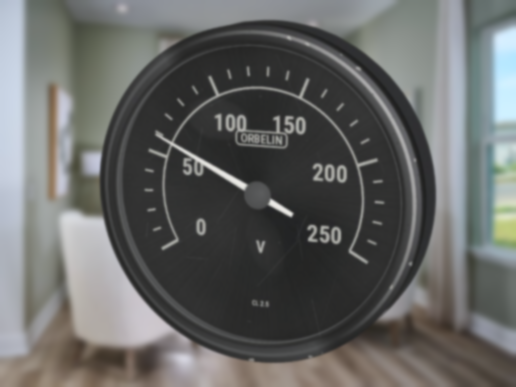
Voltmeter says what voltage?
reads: 60 V
